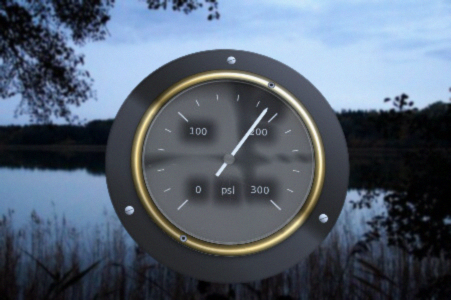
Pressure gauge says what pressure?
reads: 190 psi
